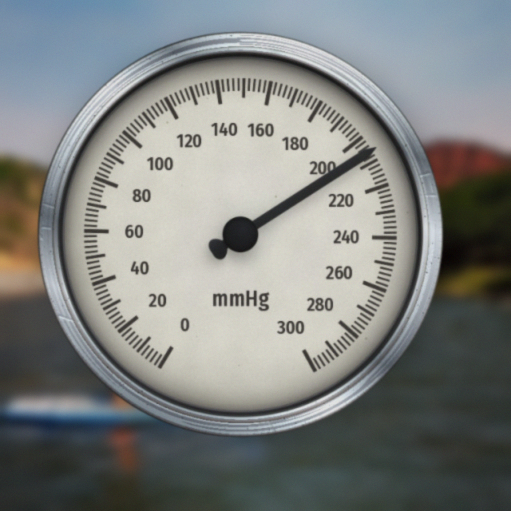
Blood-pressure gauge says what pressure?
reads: 206 mmHg
